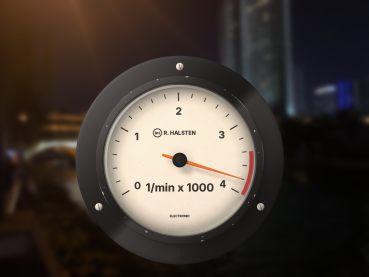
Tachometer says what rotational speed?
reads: 3800 rpm
